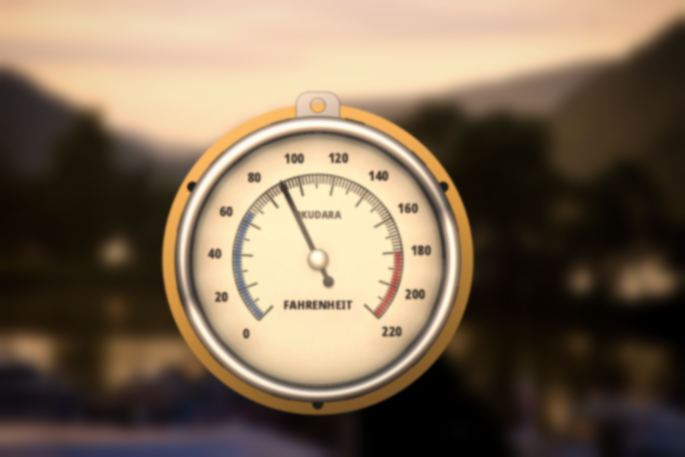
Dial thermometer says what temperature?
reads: 90 °F
